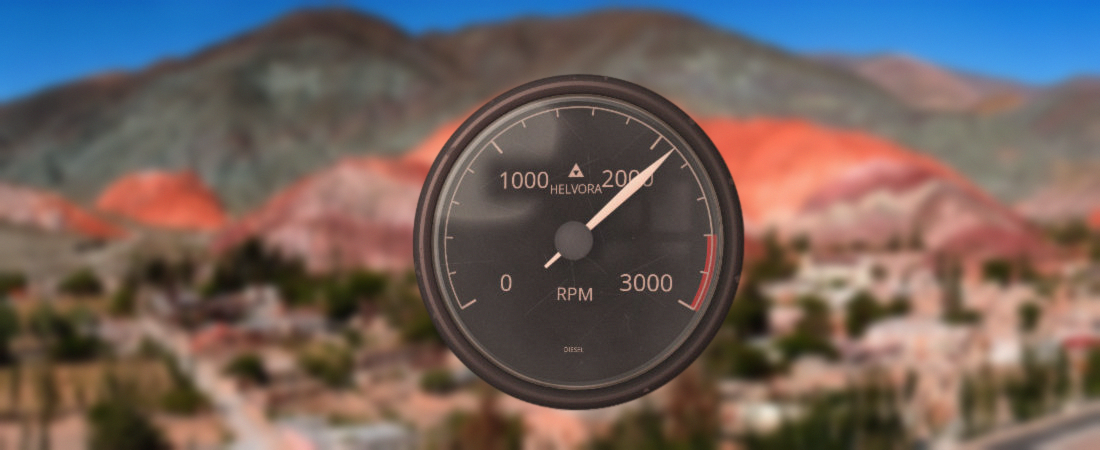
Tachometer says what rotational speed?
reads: 2100 rpm
